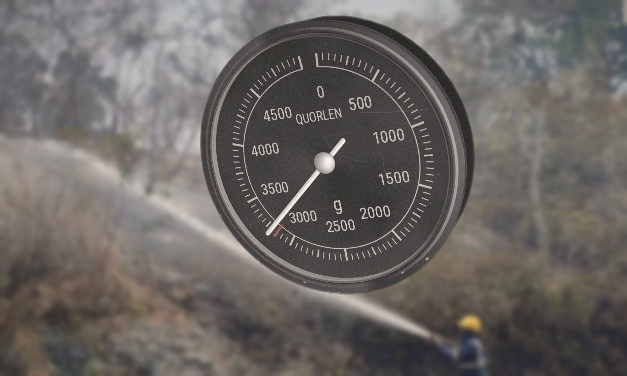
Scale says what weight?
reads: 3200 g
